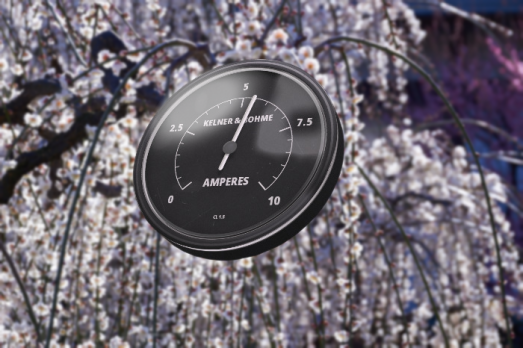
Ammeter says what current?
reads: 5.5 A
